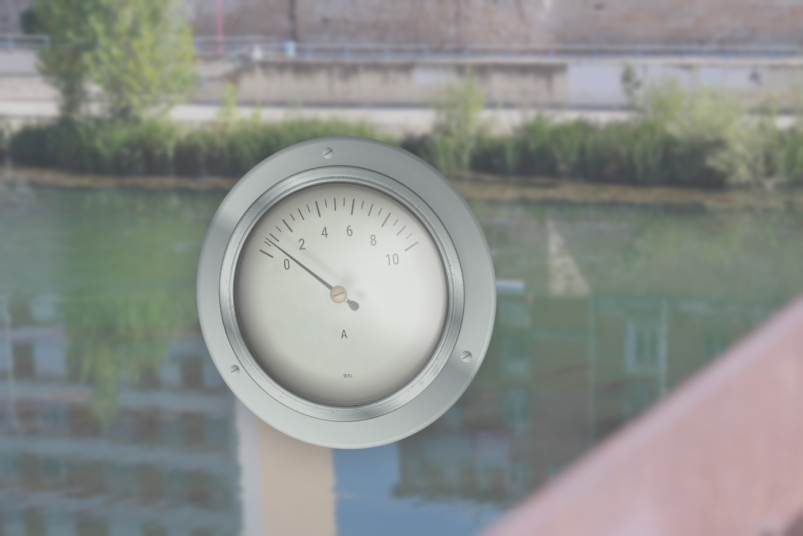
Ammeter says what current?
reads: 0.75 A
